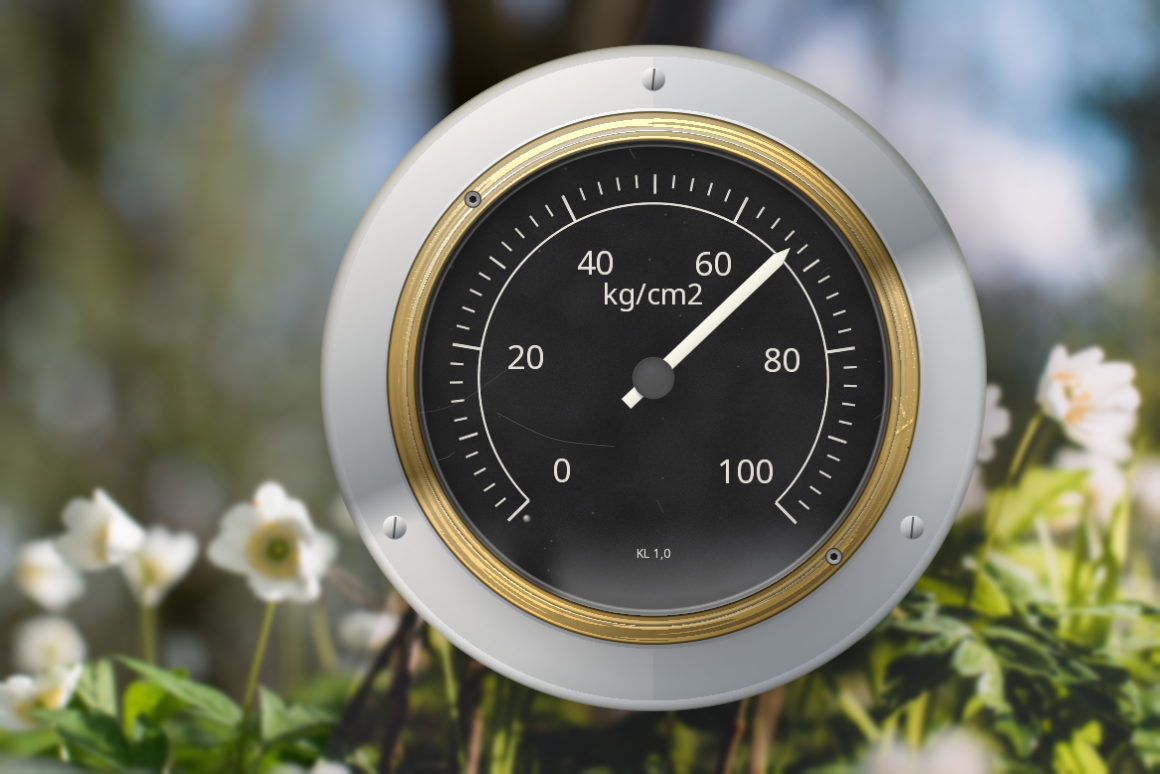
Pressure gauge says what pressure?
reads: 67 kg/cm²
